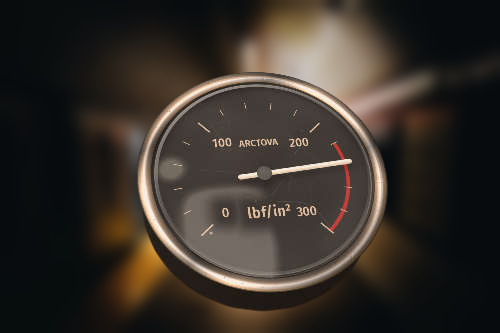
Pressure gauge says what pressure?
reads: 240 psi
